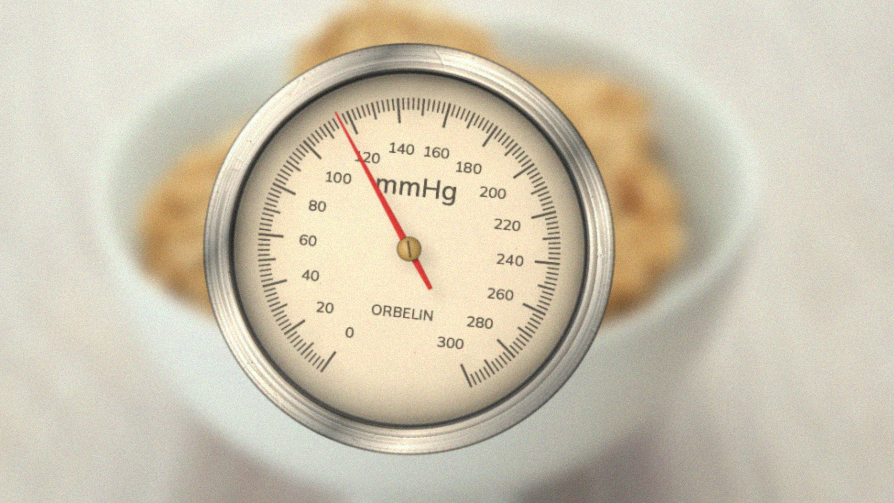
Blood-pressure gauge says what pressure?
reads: 116 mmHg
